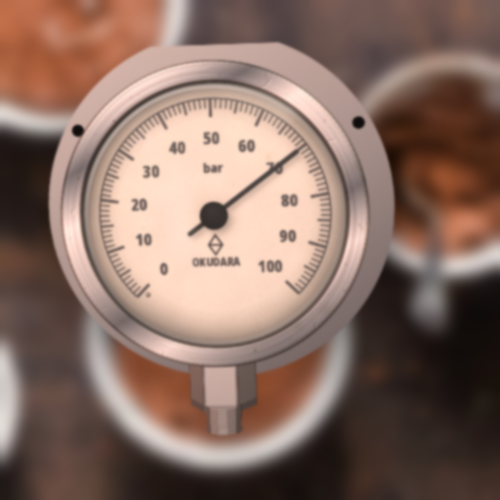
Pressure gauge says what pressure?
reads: 70 bar
